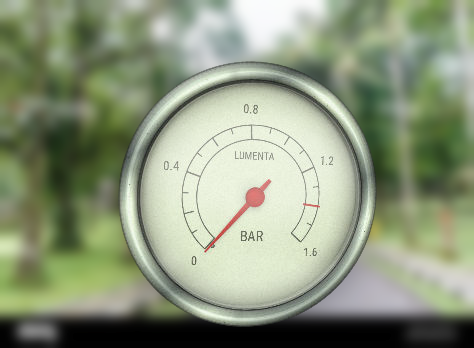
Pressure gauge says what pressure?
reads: 0 bar
